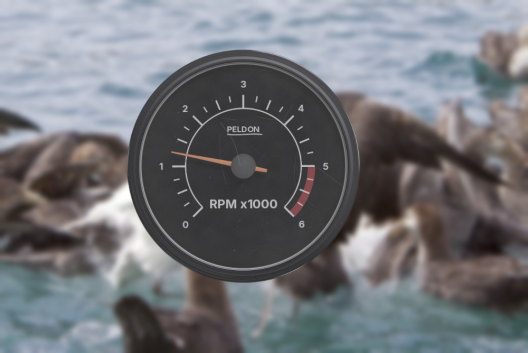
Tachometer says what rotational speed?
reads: 1250 rpm
